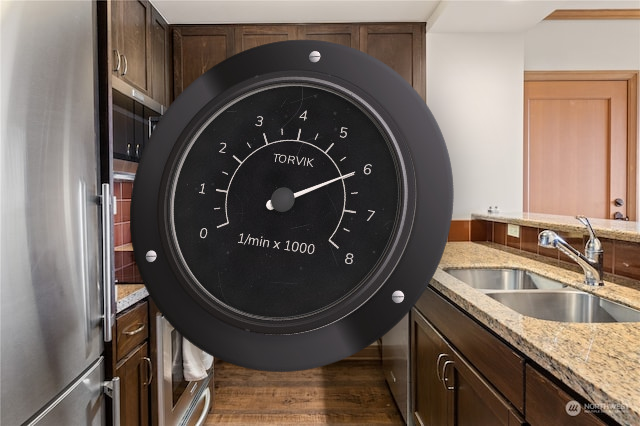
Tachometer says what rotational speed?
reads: 6000 rpm
